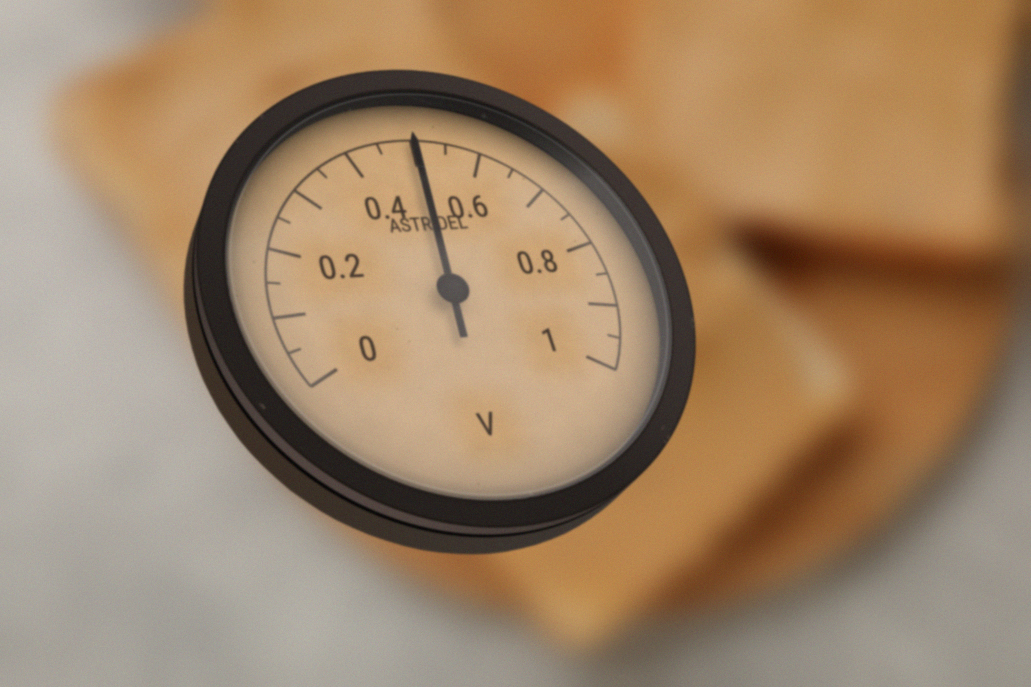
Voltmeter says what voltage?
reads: 0.5 V
